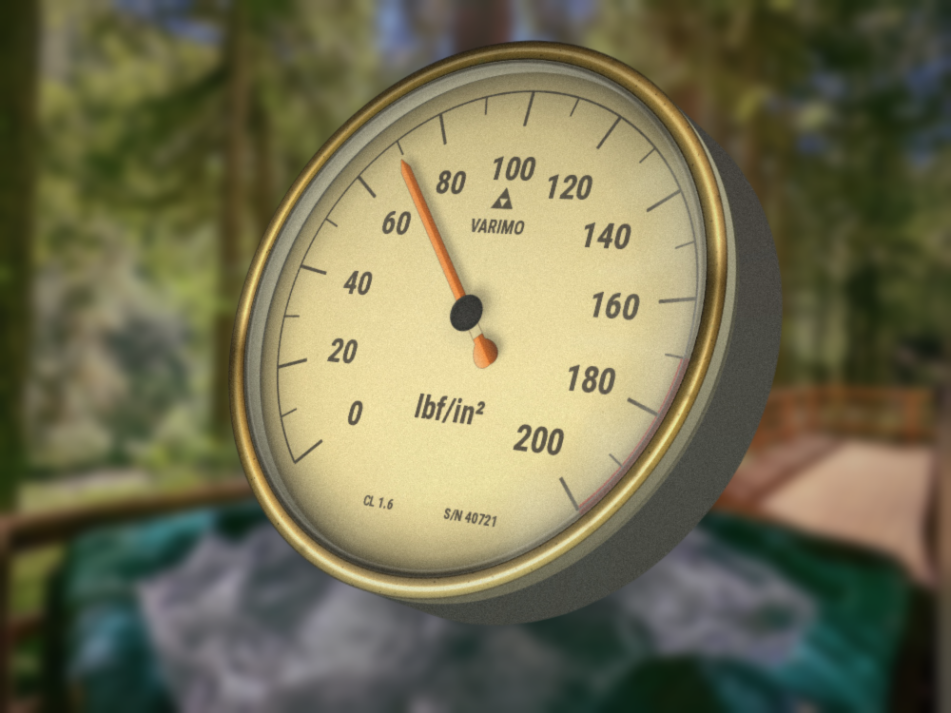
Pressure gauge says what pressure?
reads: 70 psi
